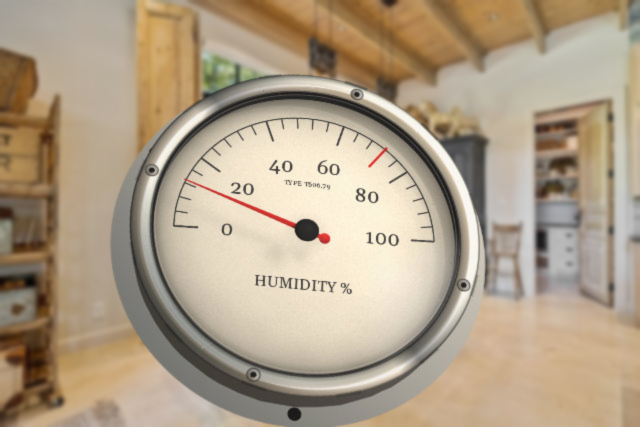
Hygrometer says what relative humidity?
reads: 12 %
